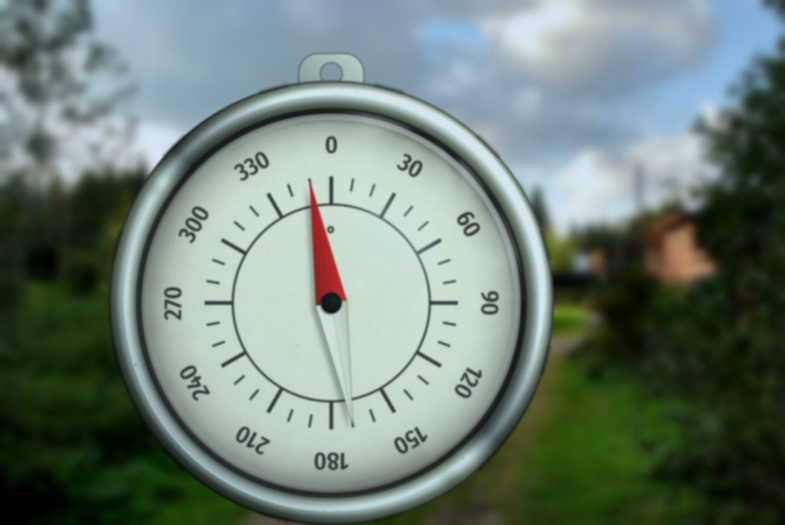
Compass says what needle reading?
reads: 350 °
